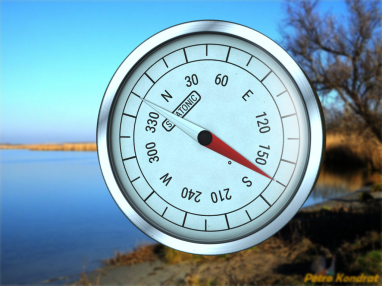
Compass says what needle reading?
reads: 165 °
